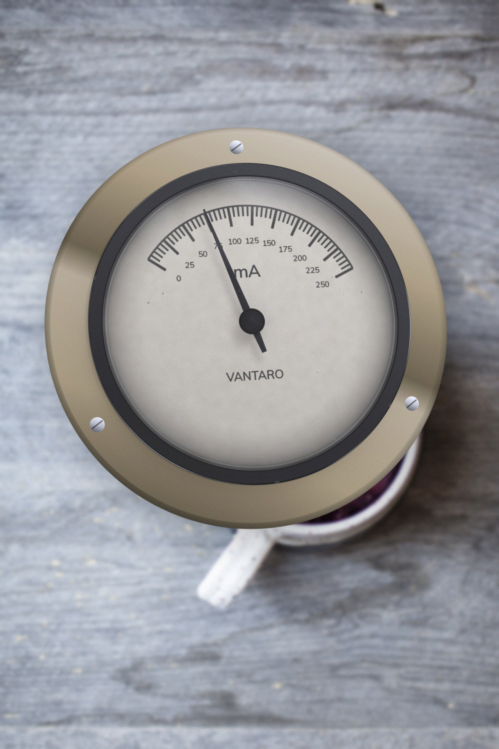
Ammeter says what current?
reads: 75 mA
